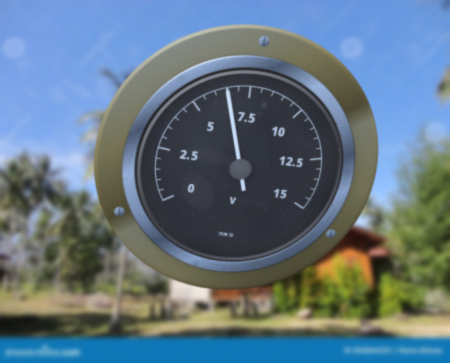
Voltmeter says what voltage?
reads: 6.5 V
